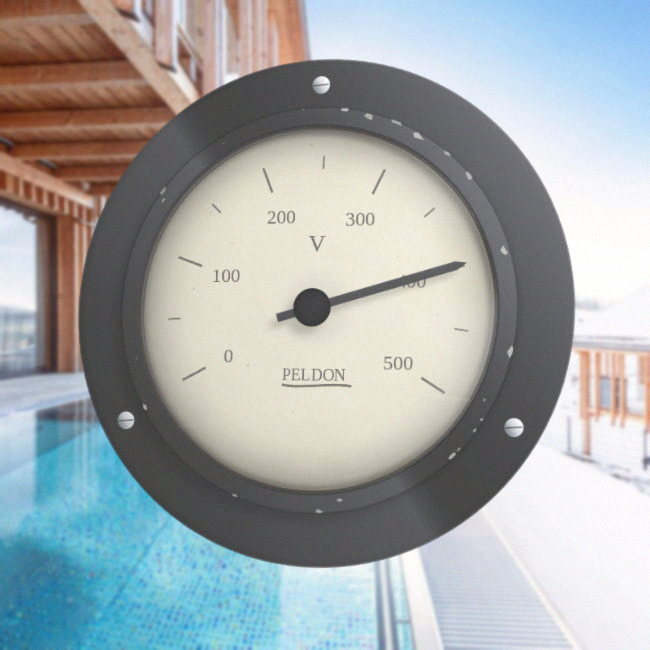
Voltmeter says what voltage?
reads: 400 V
